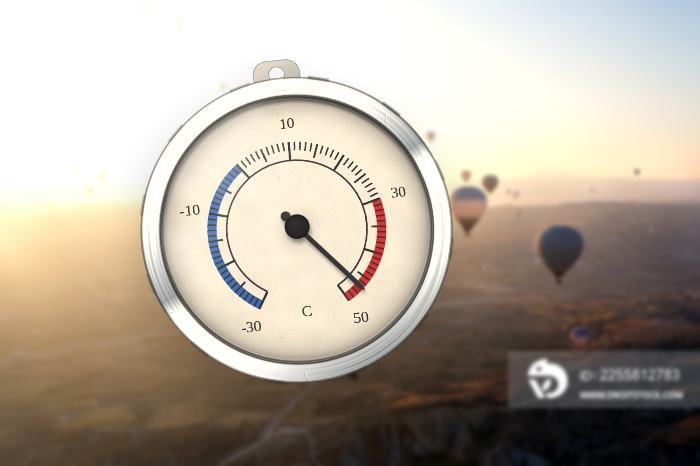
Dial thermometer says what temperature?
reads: 47 °C
